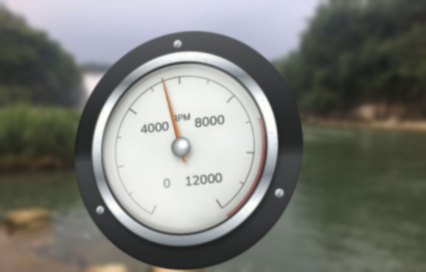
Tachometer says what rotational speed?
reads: 5500 rpm
